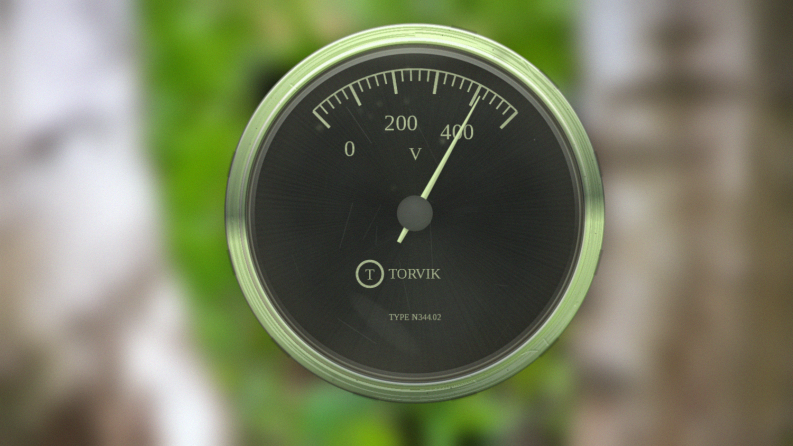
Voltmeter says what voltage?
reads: 410 V
